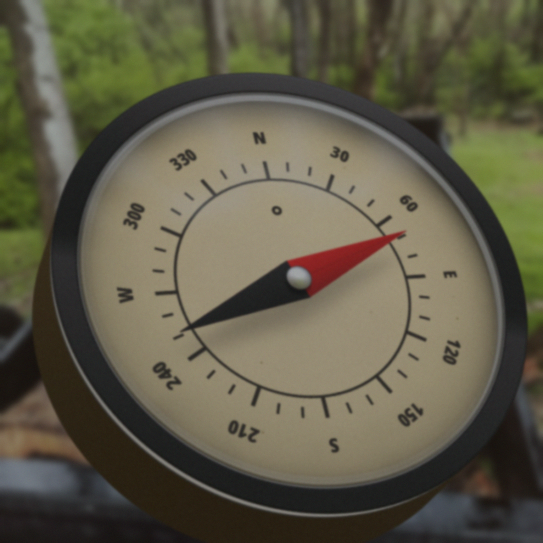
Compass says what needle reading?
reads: 70 °
